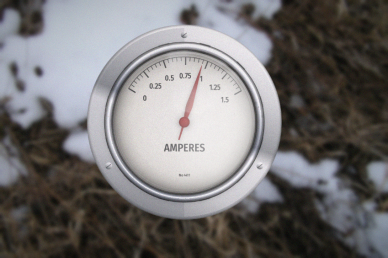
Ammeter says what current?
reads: 0.95 A
